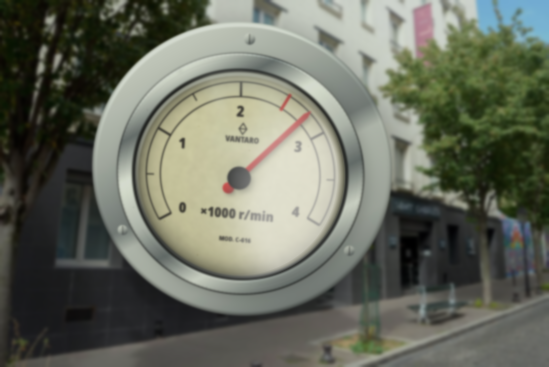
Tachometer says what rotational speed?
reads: 2750 rpm
